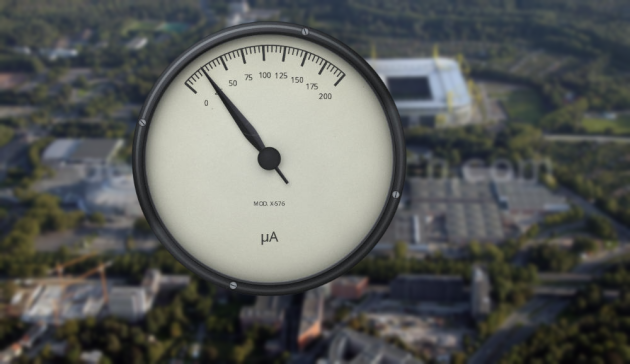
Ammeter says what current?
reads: 25 µA
